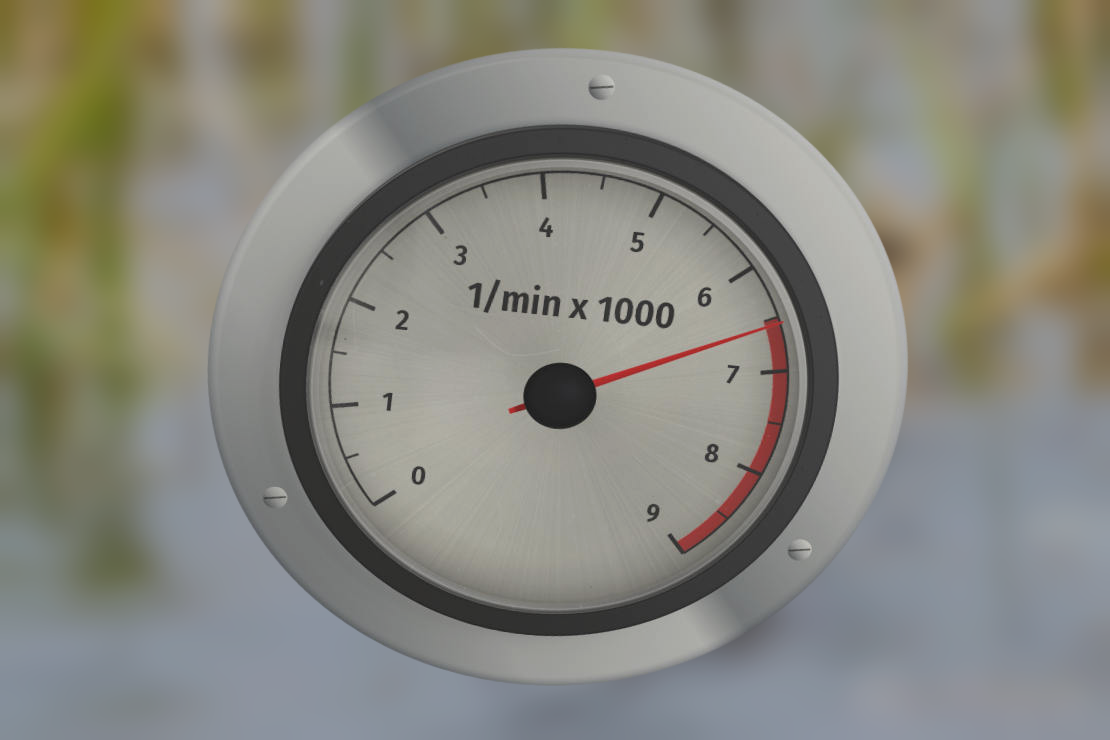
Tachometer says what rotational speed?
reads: 6500 rpm
